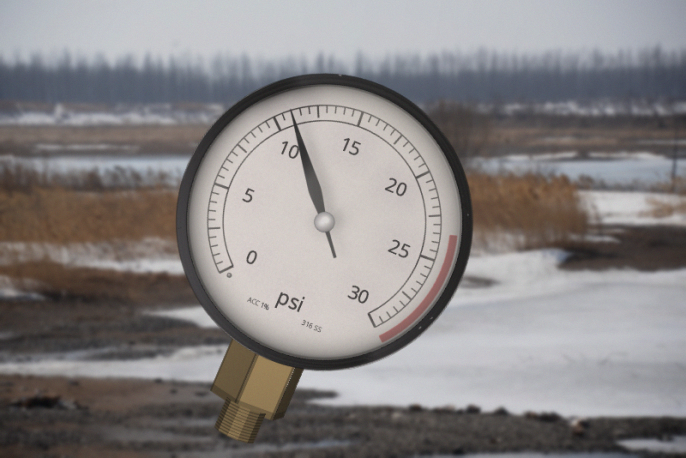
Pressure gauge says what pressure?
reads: 11 psi
